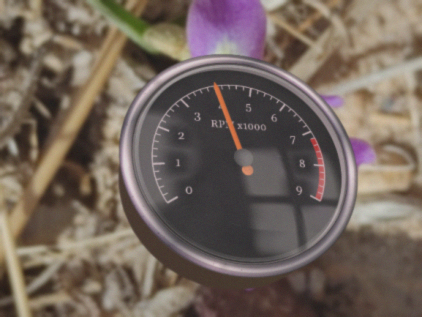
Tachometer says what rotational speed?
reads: 4000 rpm
